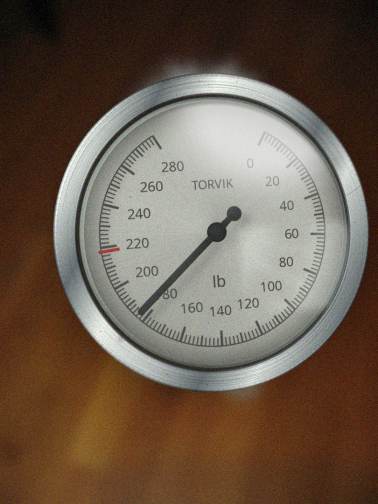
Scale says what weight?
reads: 184 lb
